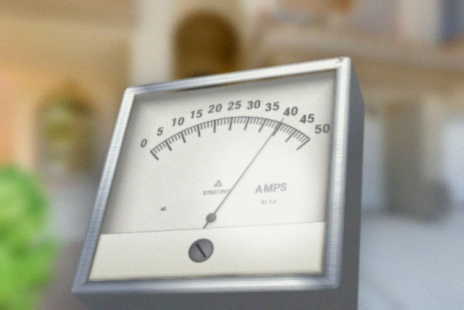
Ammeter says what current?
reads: 40 A
